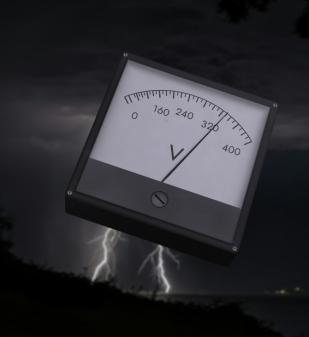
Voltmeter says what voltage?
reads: 330 V
